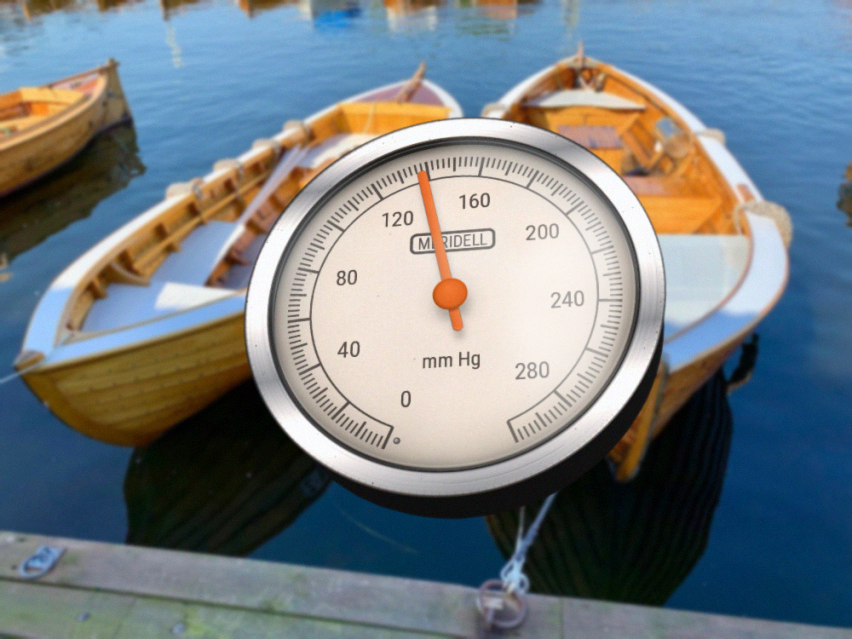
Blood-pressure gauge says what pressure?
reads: 138 mmHg
